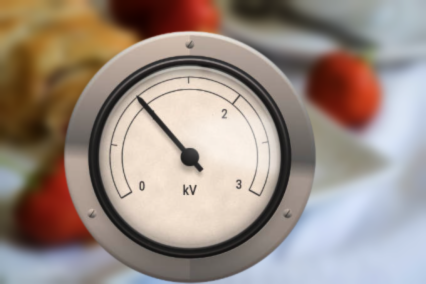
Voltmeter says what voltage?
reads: 1 kV
